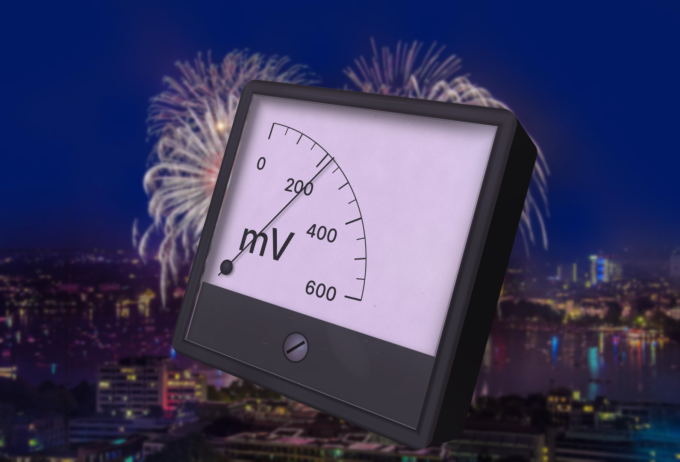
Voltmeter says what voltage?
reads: 225 mV
